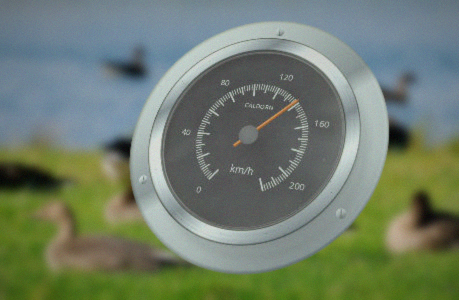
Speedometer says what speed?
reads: 140 km/h
